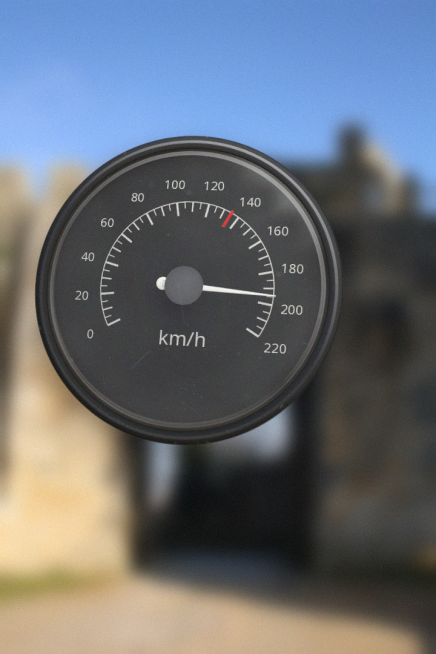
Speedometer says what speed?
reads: 195 km/h
